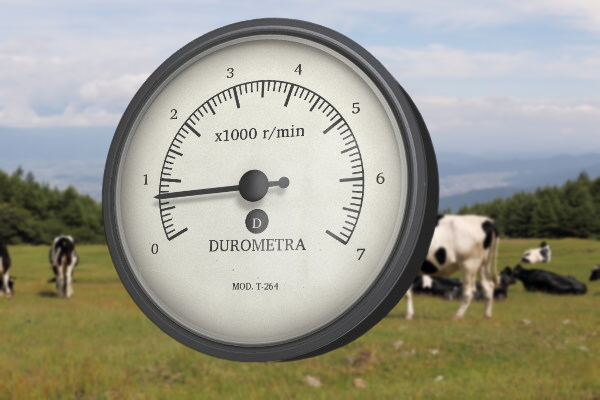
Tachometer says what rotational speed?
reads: 700 rpm
